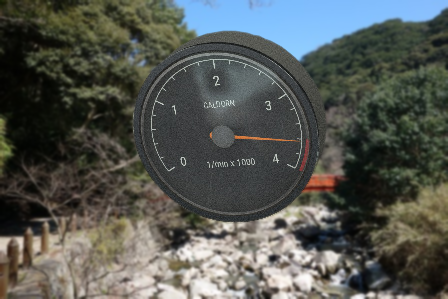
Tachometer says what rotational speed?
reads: 3600 rpm
